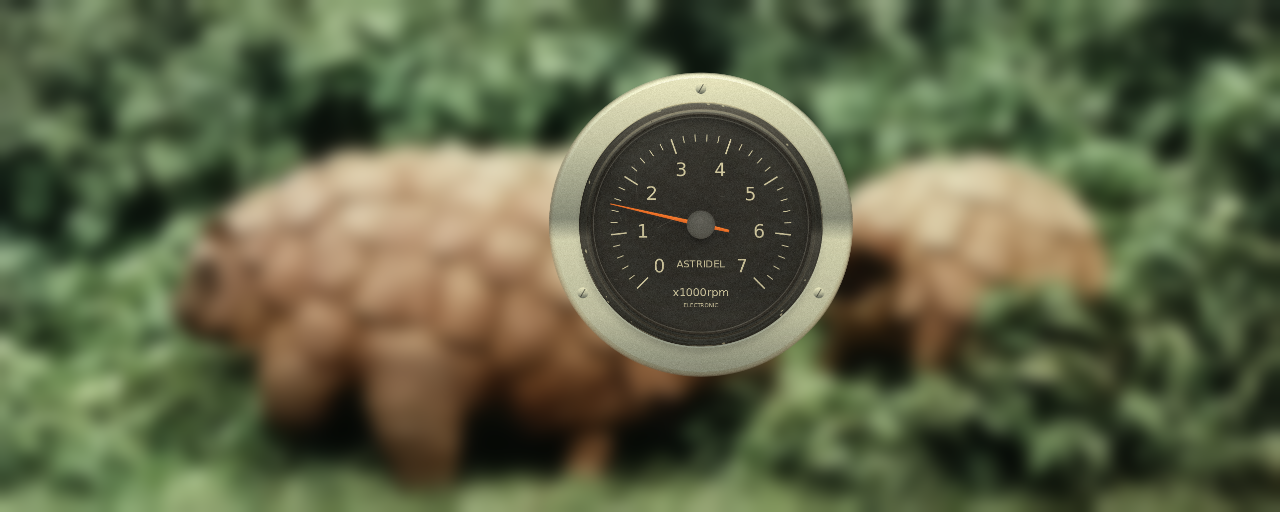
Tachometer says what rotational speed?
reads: 1500 rpm
